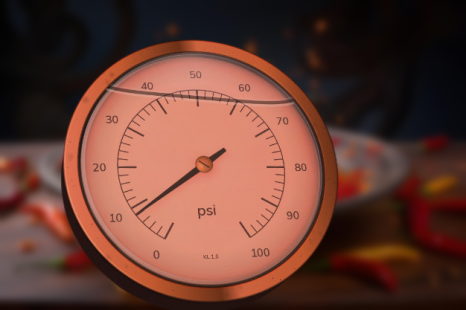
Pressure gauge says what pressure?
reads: 8 psi
